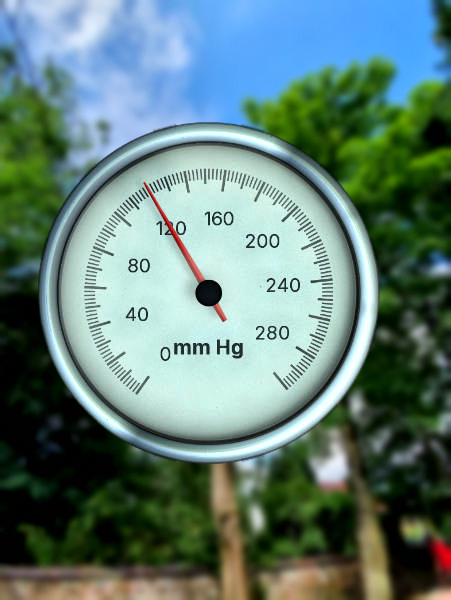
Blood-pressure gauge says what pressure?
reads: 120 mmHg
